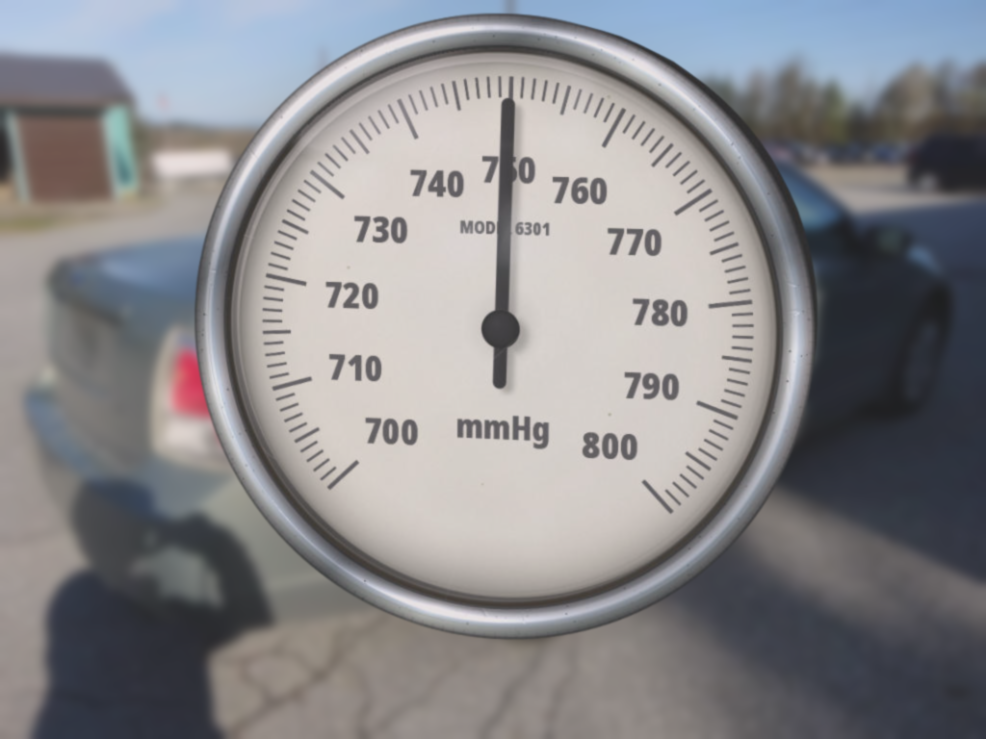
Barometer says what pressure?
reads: 750 mmHg
